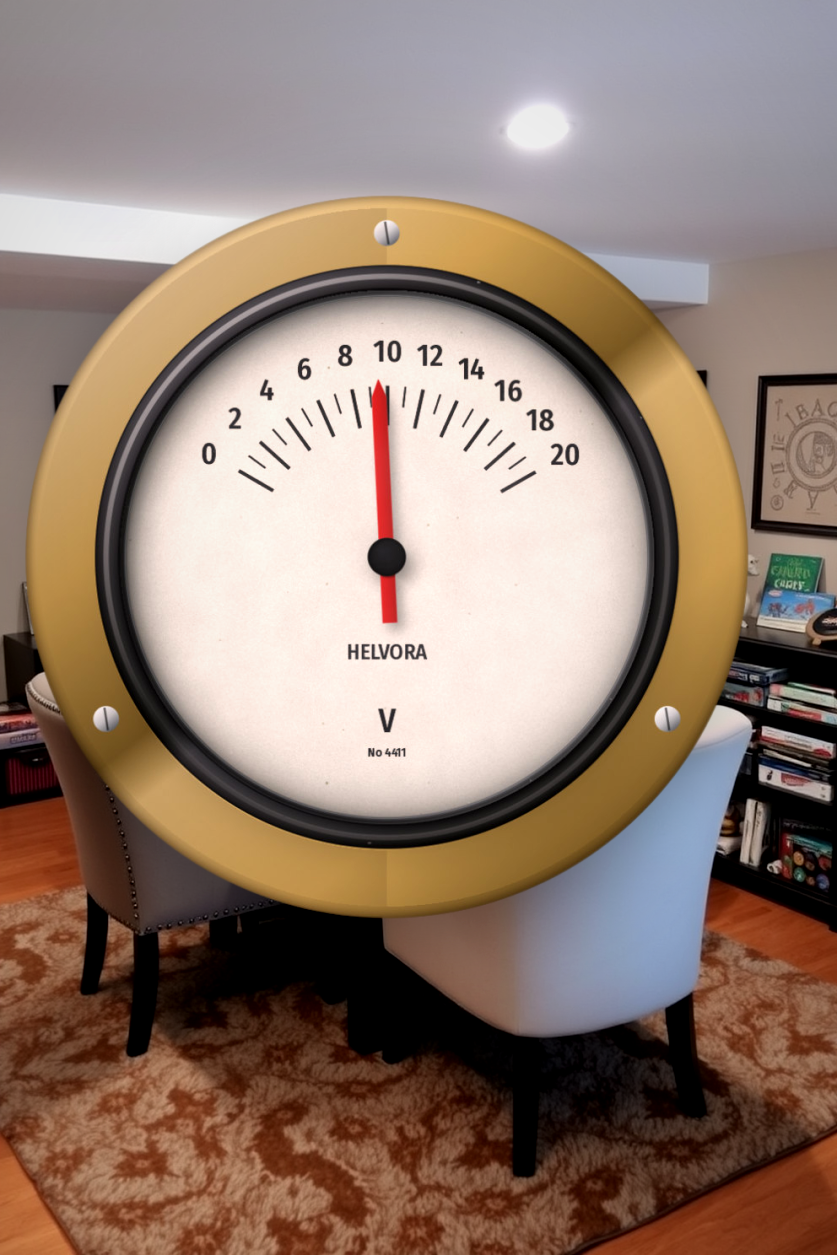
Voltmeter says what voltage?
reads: 9.5 V
